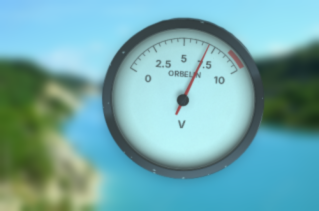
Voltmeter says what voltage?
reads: 7 V
